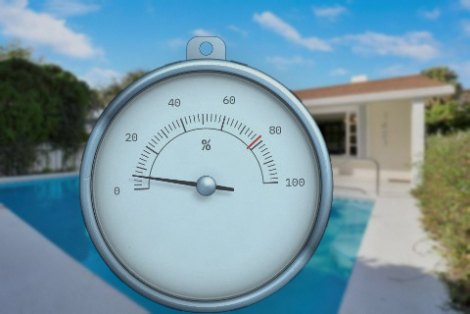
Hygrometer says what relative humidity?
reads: 6 %
